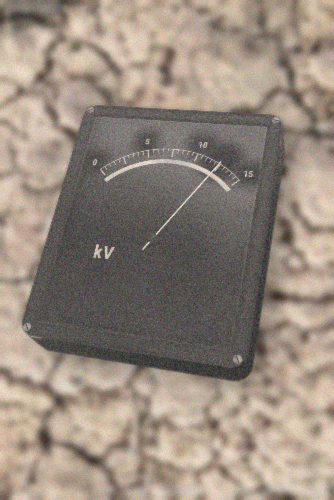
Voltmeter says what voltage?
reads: 12.5 kV
